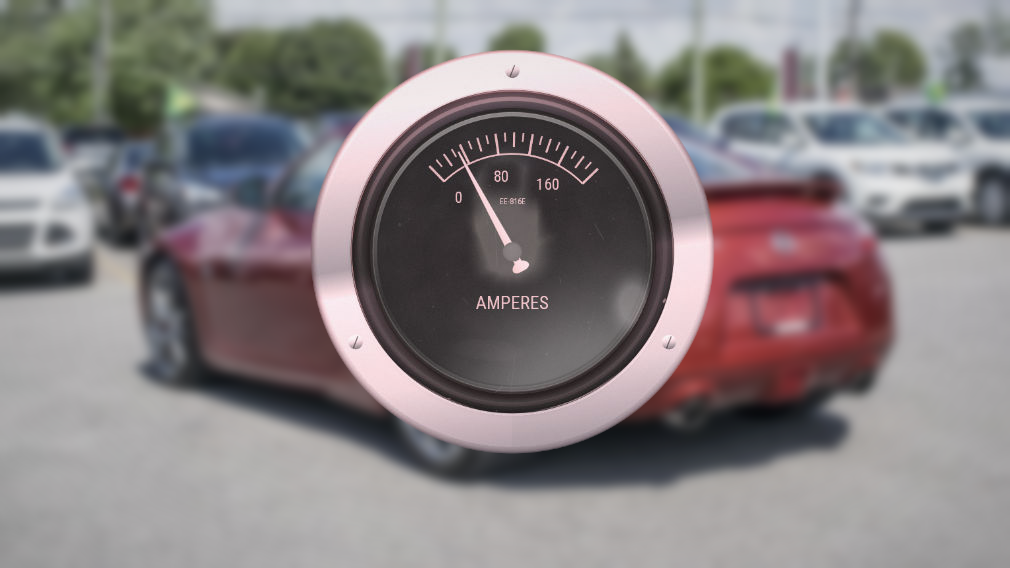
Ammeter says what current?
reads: 35 A
